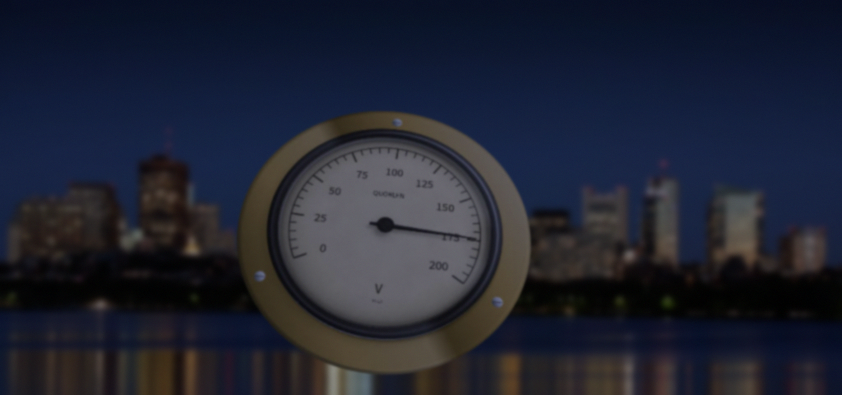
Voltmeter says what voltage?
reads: 175 V
